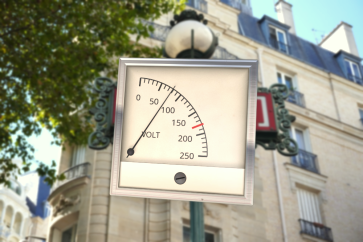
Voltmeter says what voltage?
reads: 80 V
